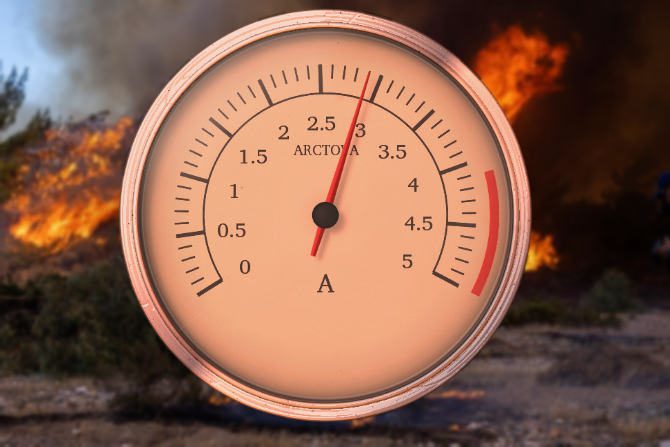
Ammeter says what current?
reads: 2.9 A
